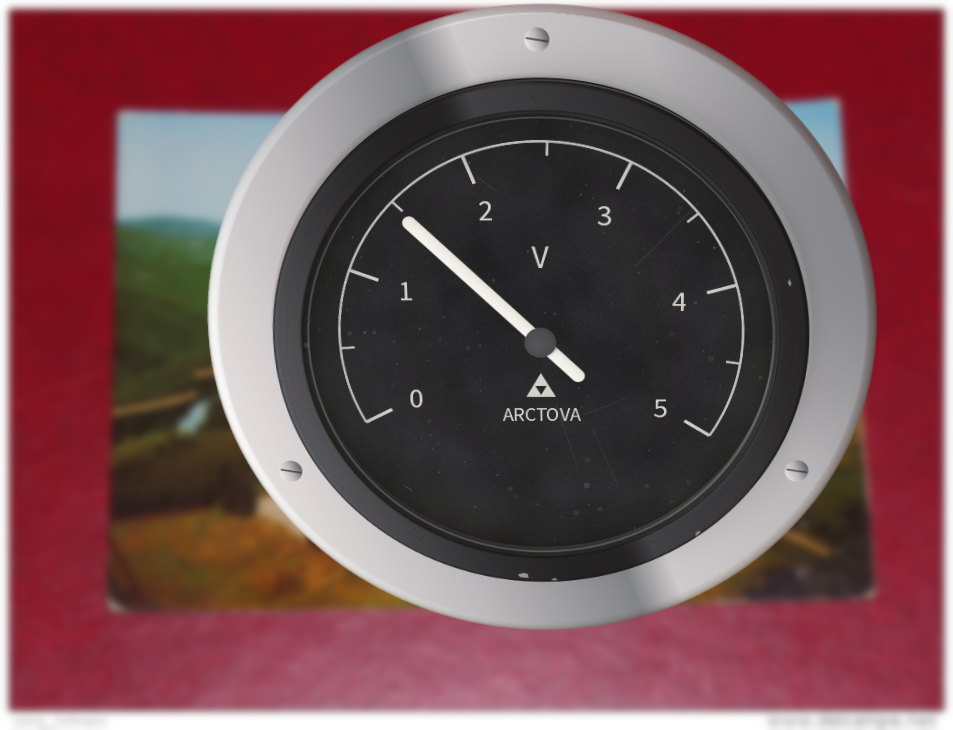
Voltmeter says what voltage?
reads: 1.5 V
